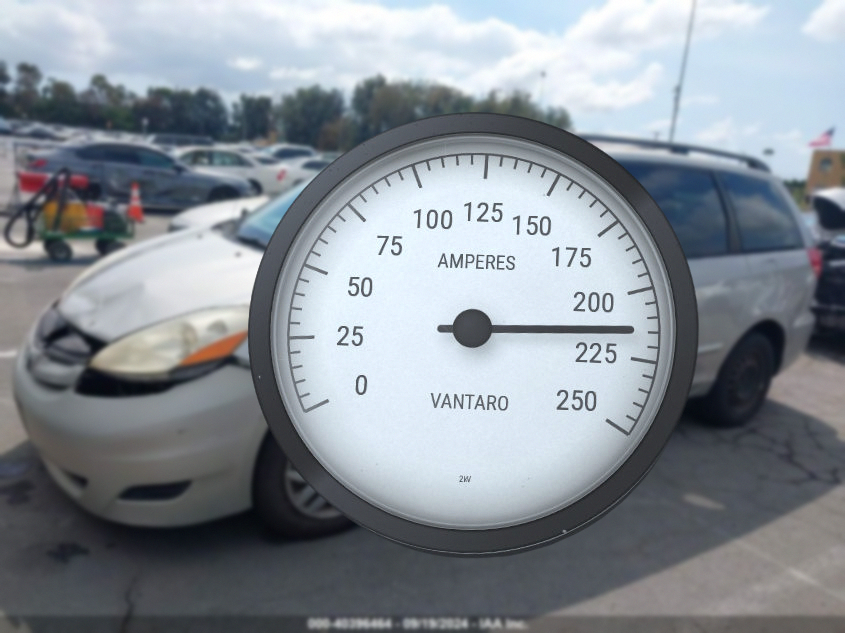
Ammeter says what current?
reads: 215 A
